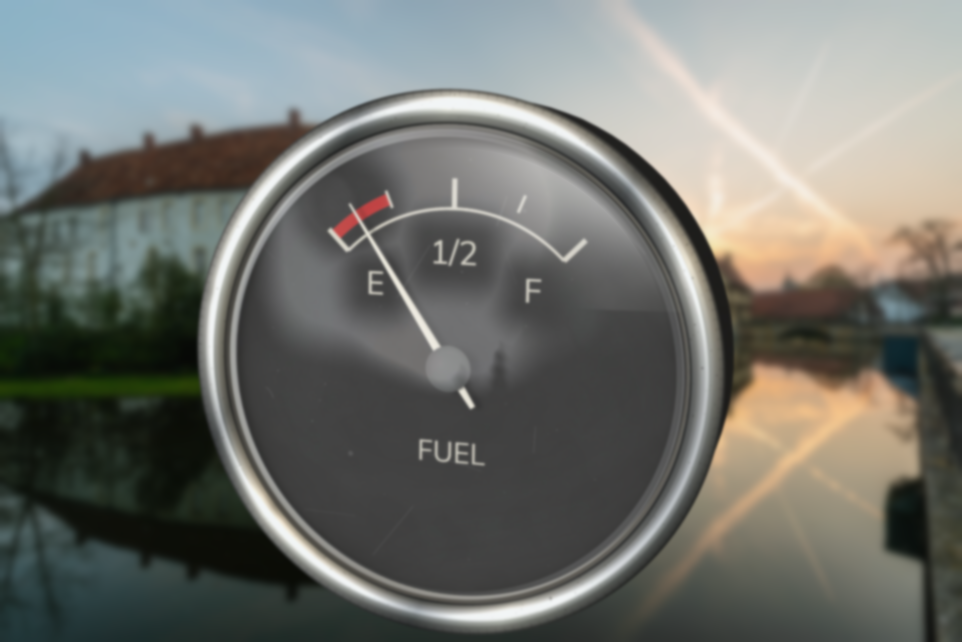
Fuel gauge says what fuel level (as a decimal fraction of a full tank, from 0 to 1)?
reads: 0.125
